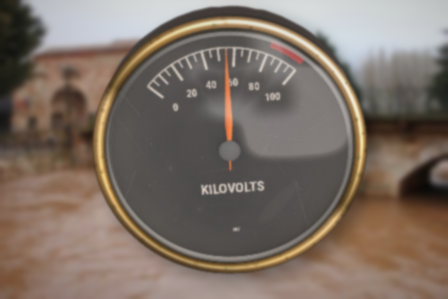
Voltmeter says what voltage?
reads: 55 kV
